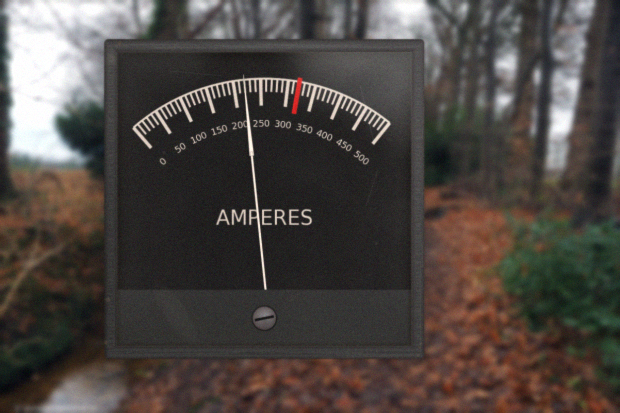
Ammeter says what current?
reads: 220 A
